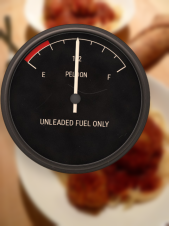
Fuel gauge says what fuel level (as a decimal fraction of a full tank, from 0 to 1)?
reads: 0.5
